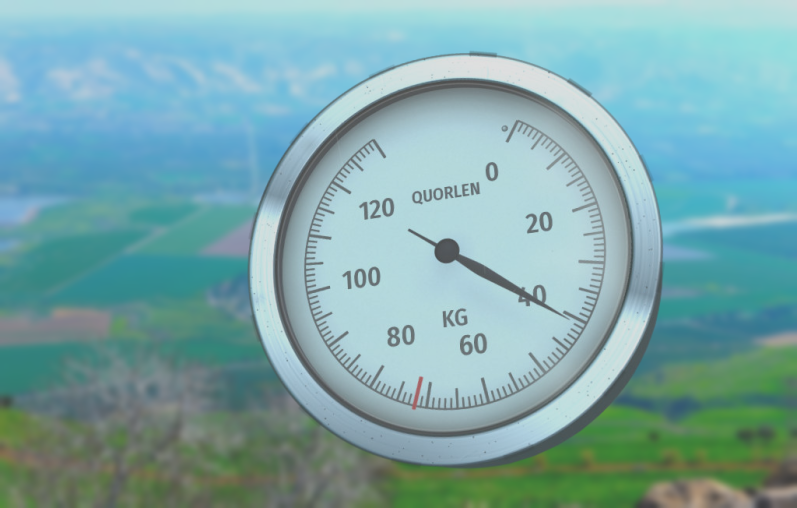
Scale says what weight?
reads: 41 kg
